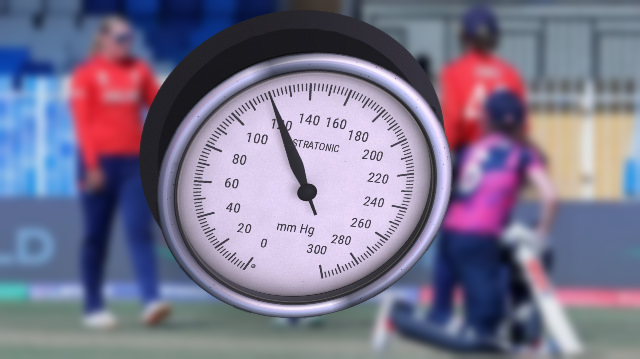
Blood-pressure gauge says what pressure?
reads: 120 mmHg
